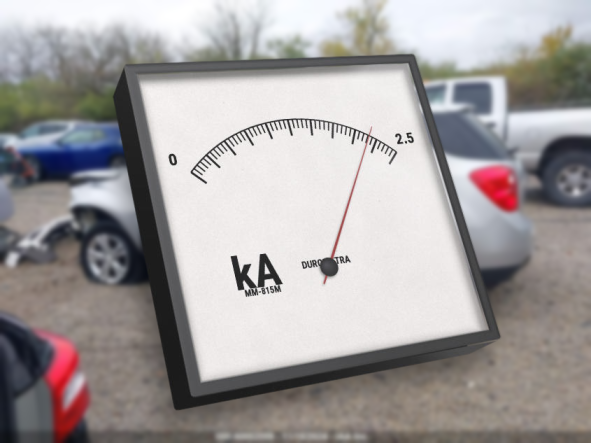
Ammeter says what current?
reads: 2.15 kA
